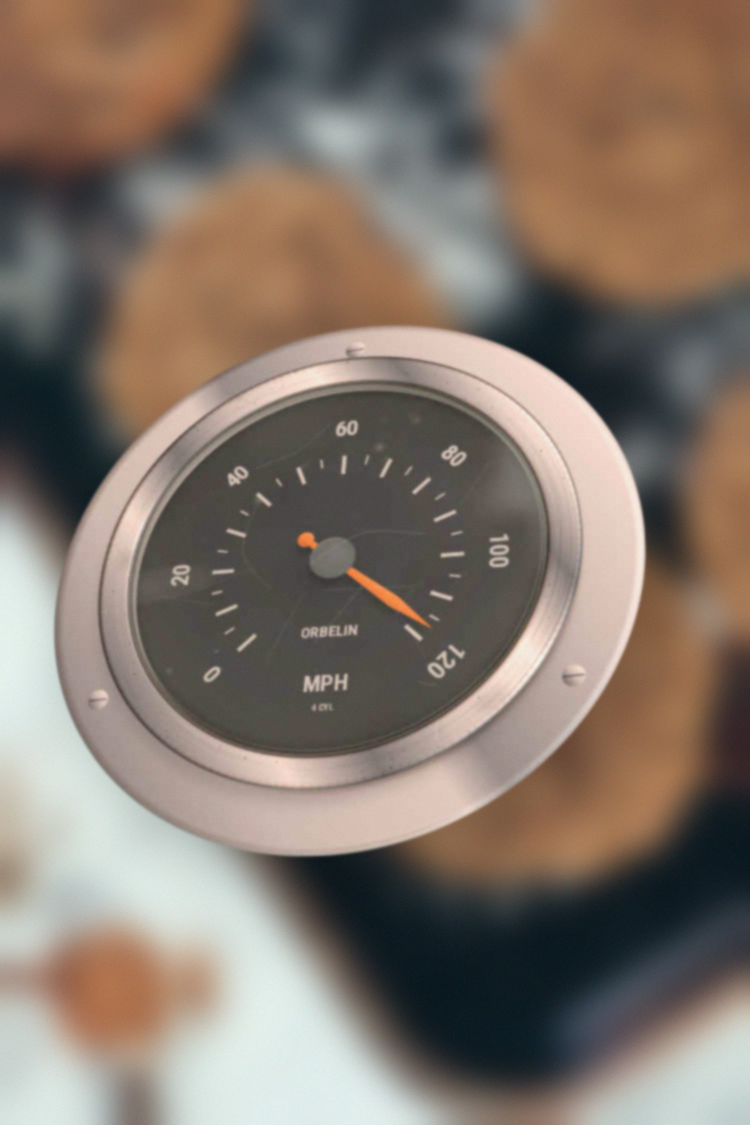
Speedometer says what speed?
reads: 117.5 mph
